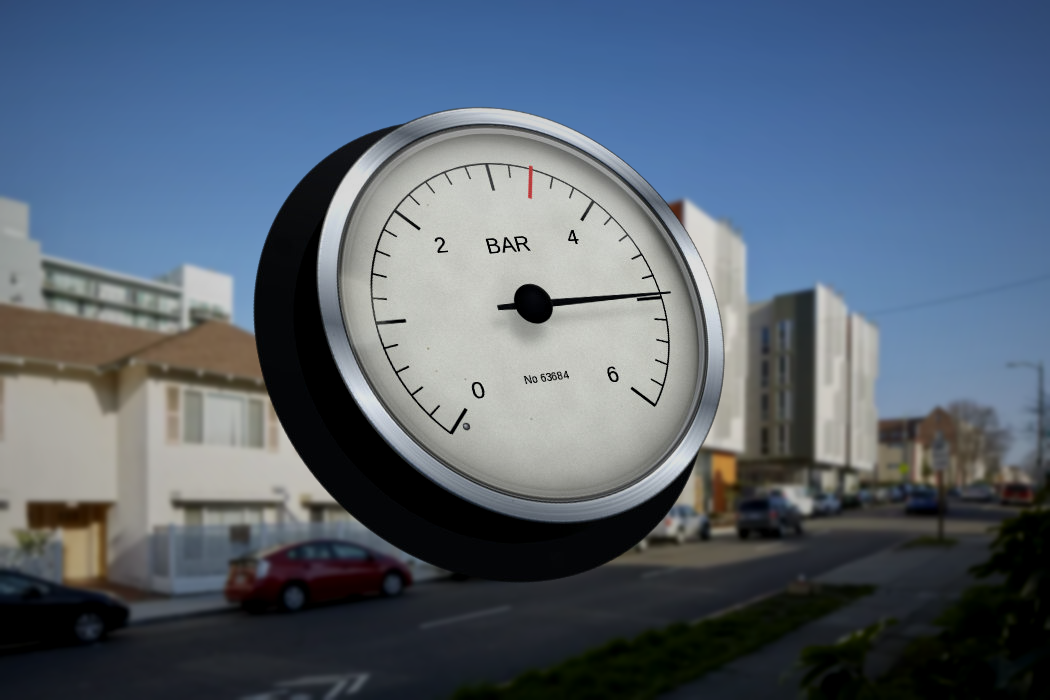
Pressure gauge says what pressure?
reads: 5 bar
